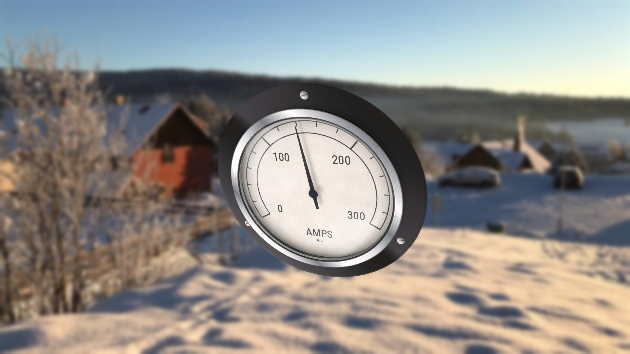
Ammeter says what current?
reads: 140 A
